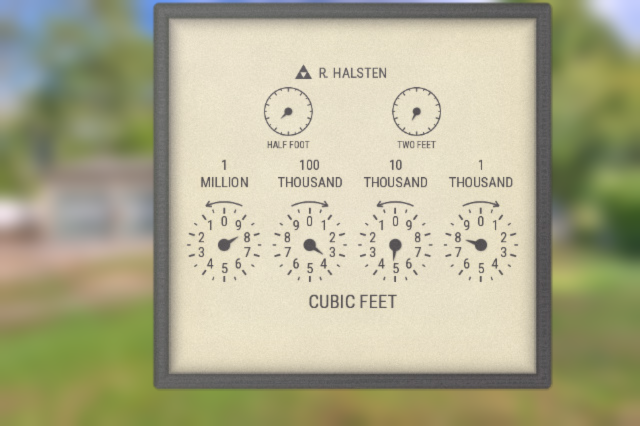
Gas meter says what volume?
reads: 834800 ft³
